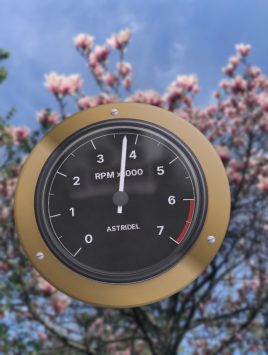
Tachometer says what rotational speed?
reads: 3750 rpm
